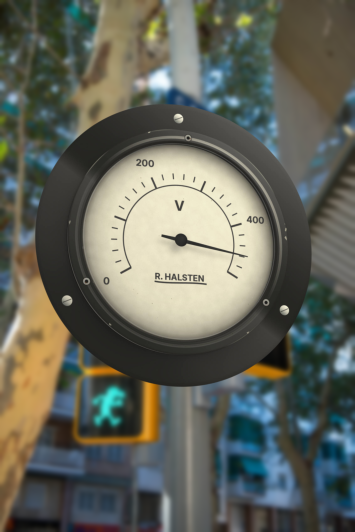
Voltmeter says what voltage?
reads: 460 V
